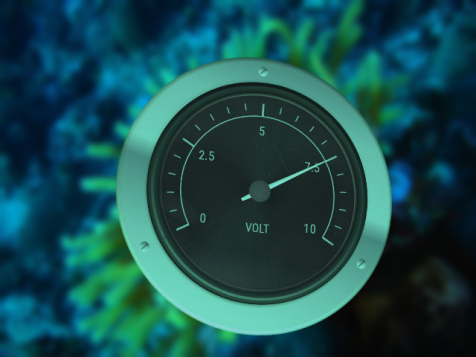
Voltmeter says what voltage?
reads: 7.5 V
